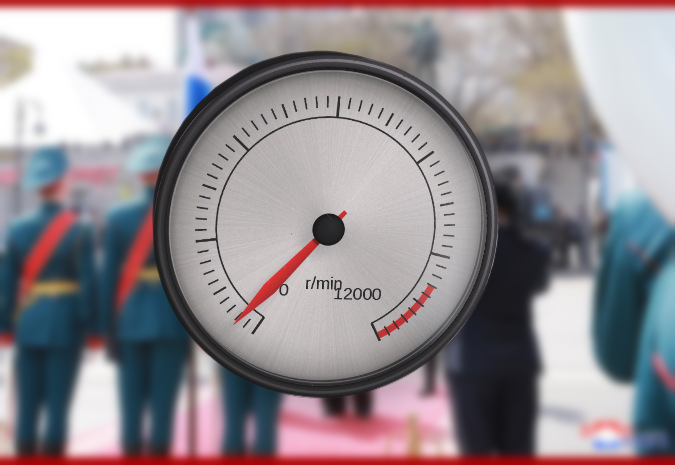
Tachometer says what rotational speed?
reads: 400 rpm
